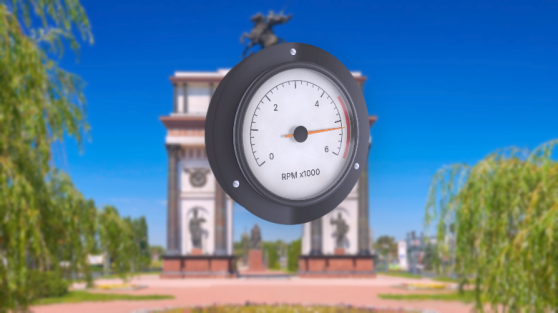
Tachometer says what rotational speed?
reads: 5200 rpm
